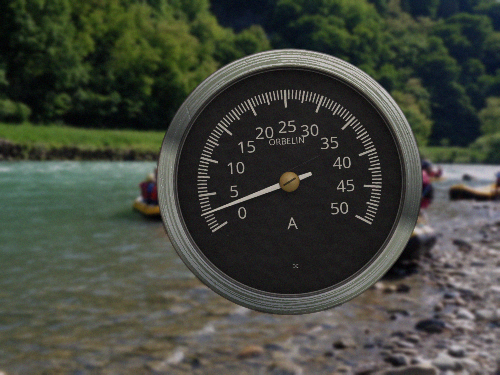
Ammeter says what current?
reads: 2.5 A
